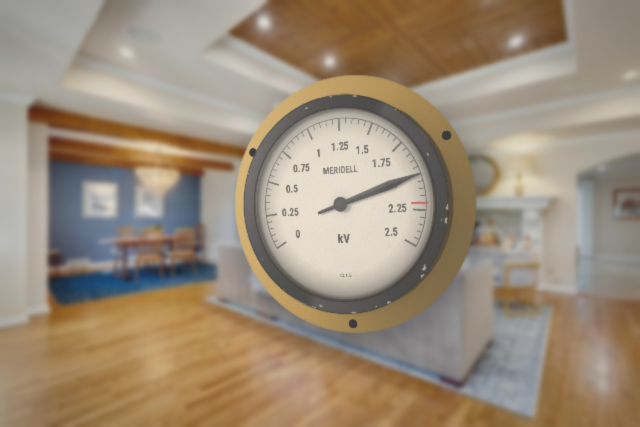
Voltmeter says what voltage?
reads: 2 kV
